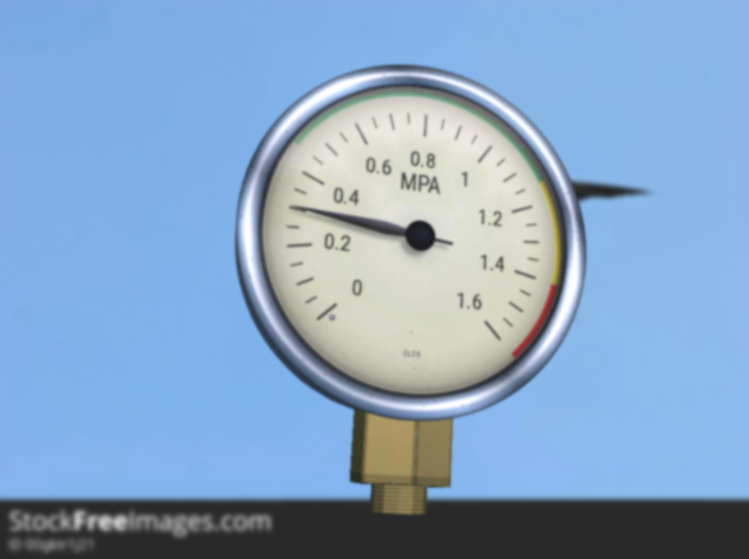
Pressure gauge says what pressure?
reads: 0.3 MPa
